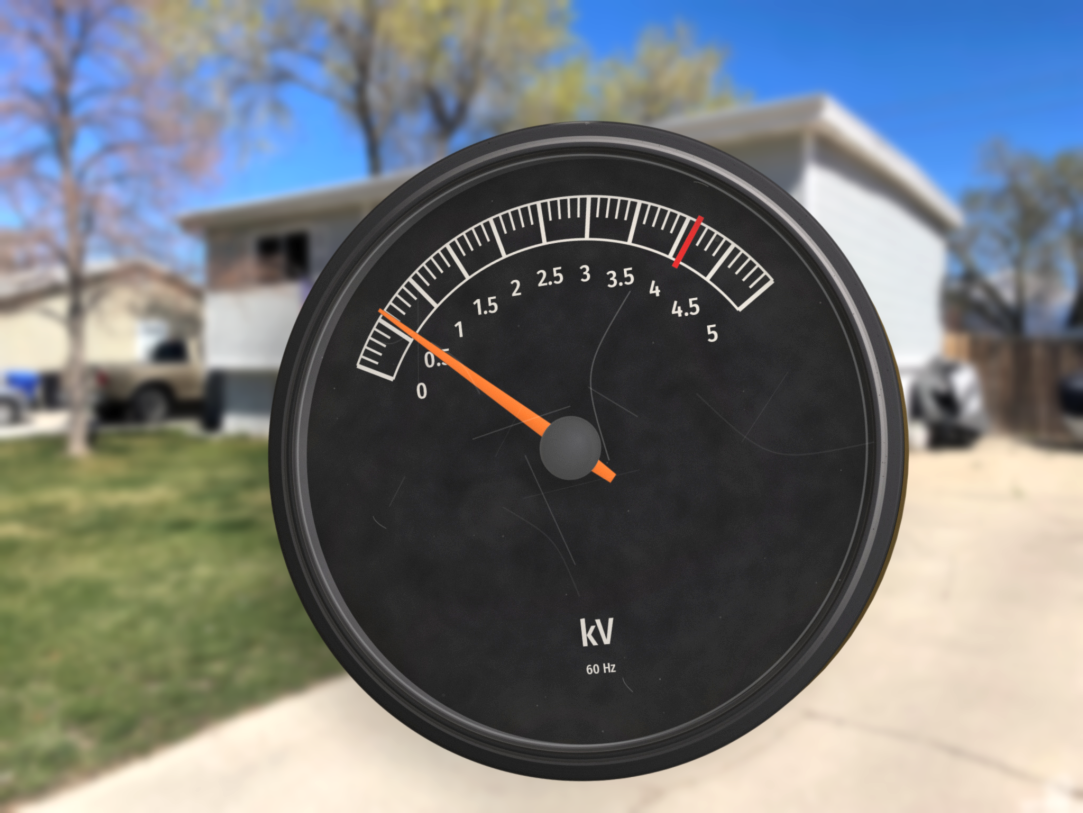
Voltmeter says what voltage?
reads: 0.6 kV
